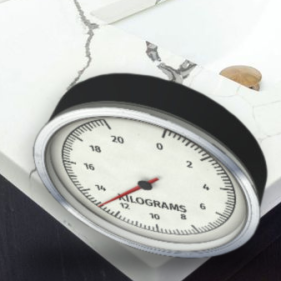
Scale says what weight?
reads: 13 kg
